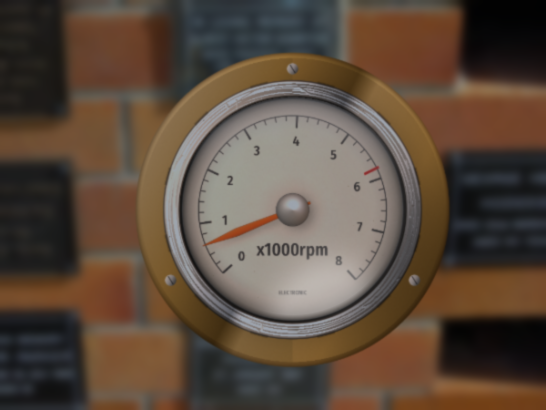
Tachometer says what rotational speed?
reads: 600 rpm
